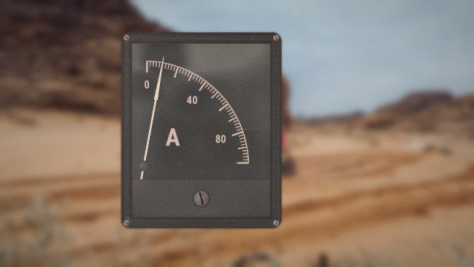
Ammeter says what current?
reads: 10 A
